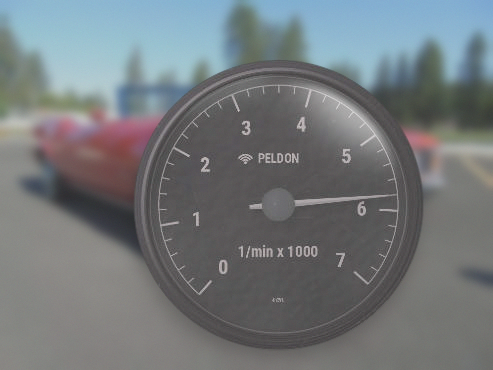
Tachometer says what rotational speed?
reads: 5800 rpm
